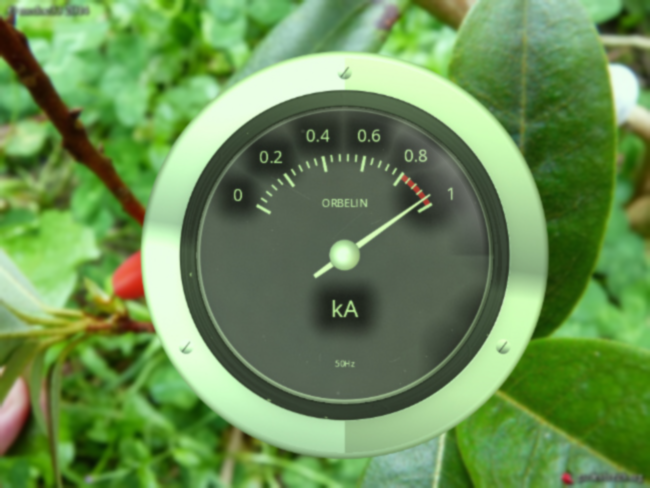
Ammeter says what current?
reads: 0.96 kA
